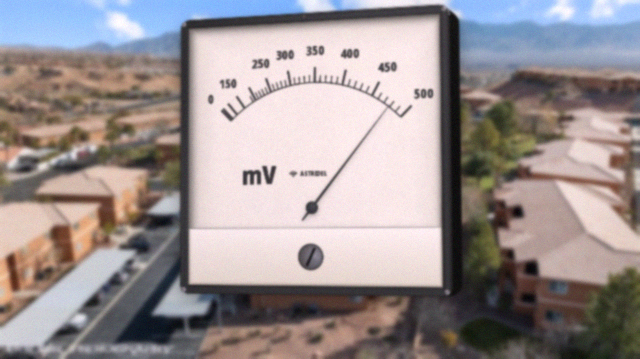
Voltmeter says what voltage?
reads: 480 mV
